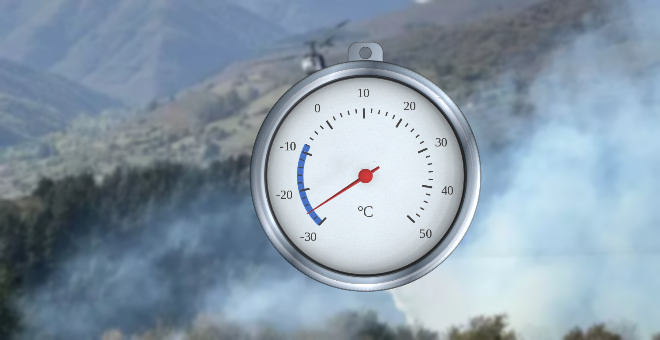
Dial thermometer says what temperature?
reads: -26 °C
